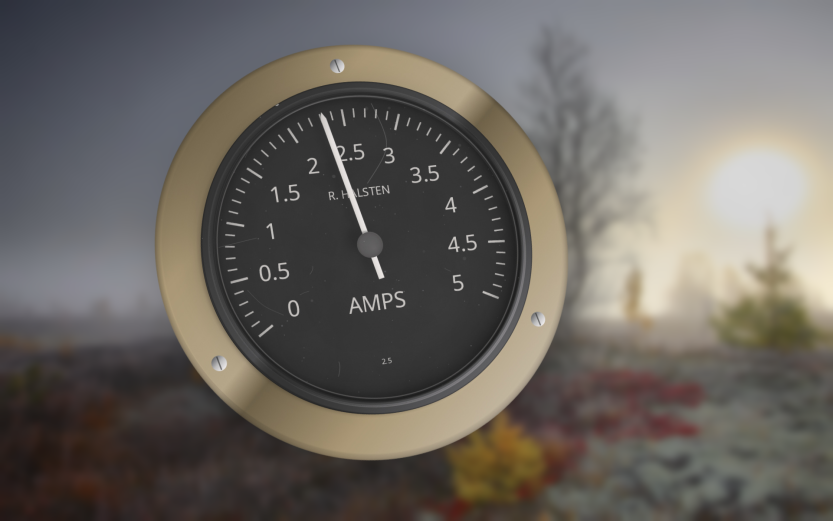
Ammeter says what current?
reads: 2.3 A
